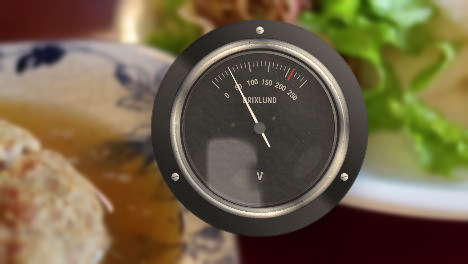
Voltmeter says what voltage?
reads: 50 V
